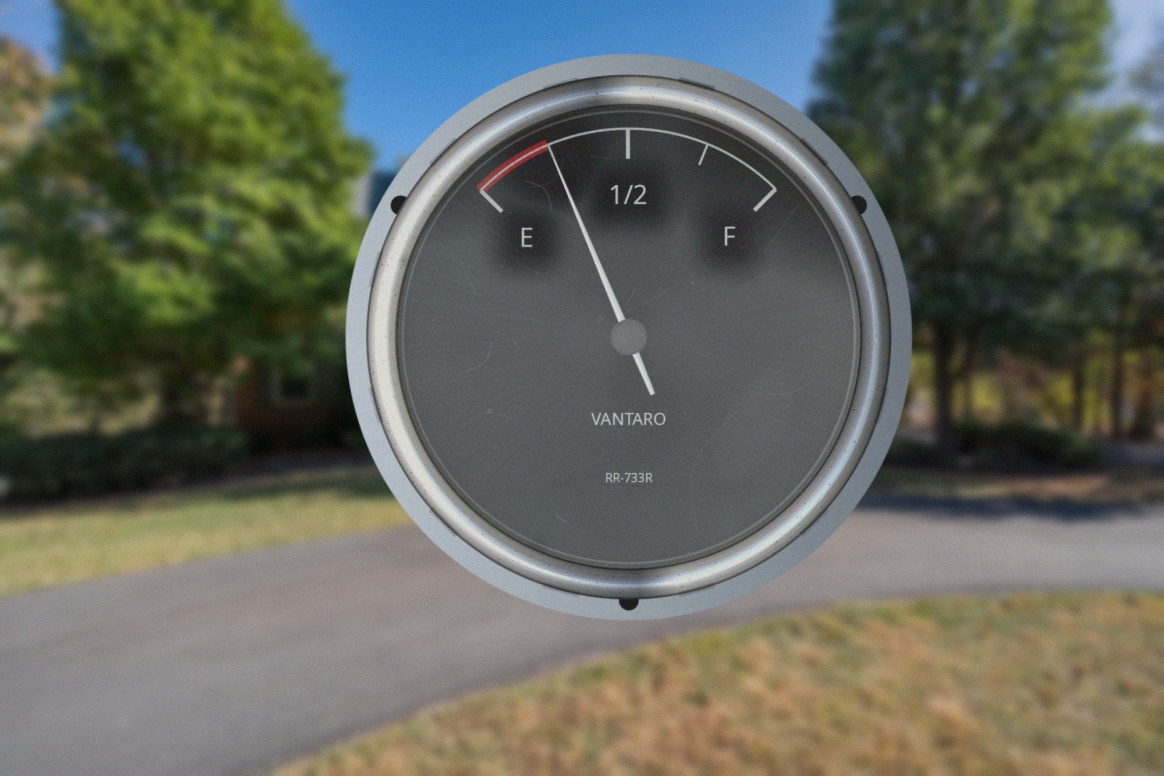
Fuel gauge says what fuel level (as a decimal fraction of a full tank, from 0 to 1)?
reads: 0.25
